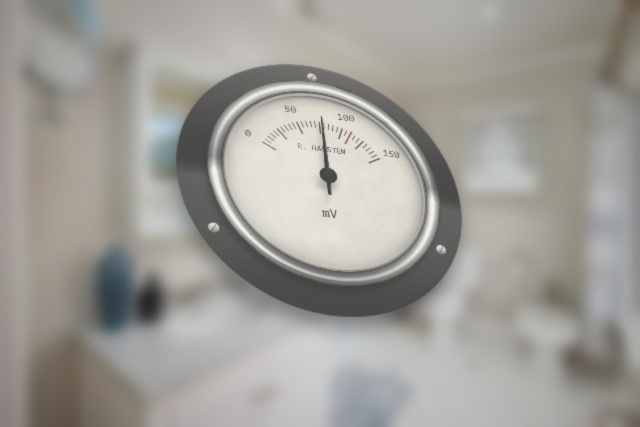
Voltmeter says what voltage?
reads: 75 mV
